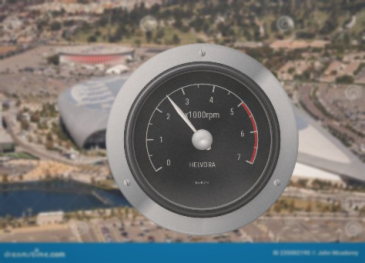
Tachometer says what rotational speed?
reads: 2500 rpm
